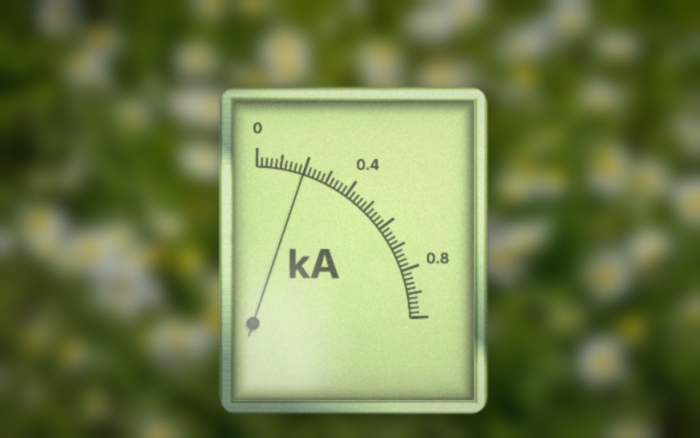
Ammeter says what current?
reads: 0.2 kA
